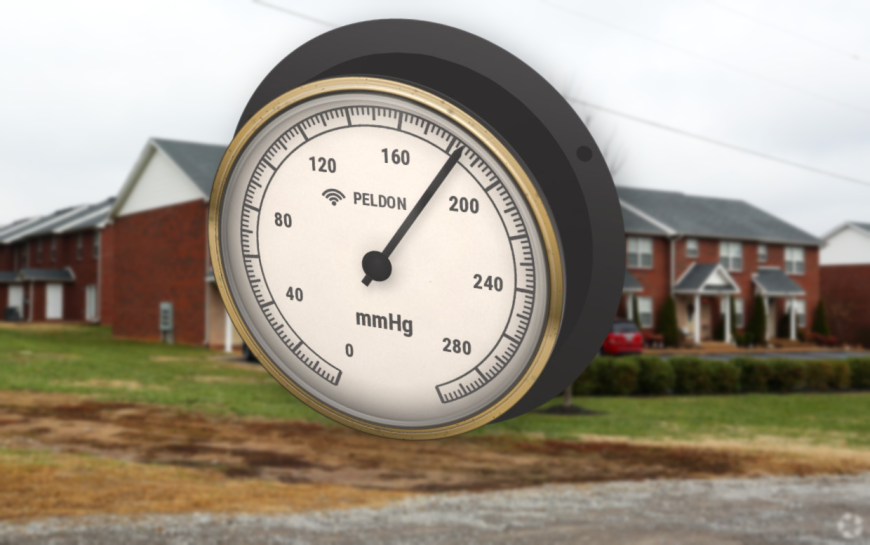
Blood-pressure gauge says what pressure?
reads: 184 mmHg
